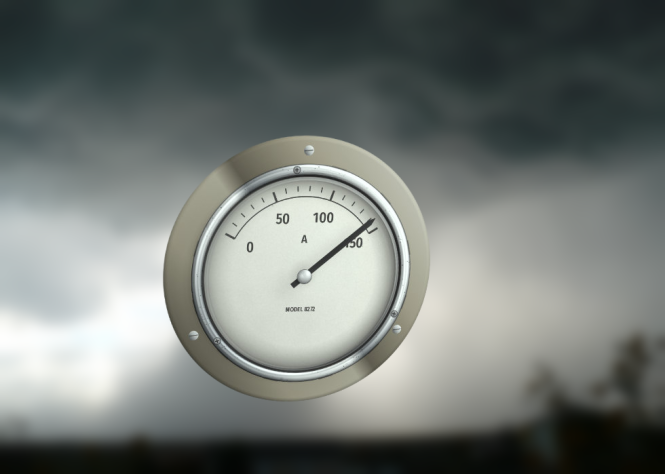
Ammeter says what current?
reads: 140 A
